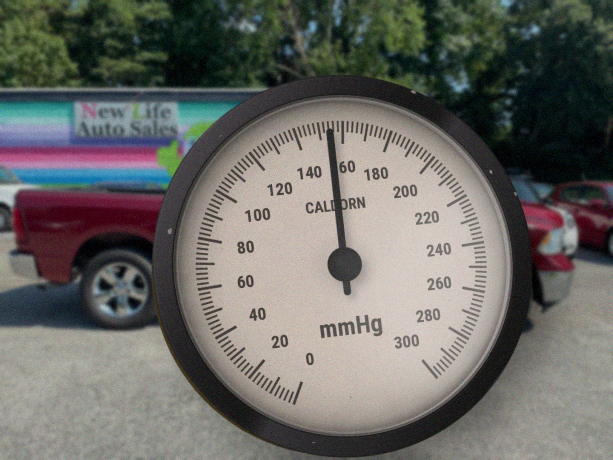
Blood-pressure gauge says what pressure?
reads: 154 mmHg
